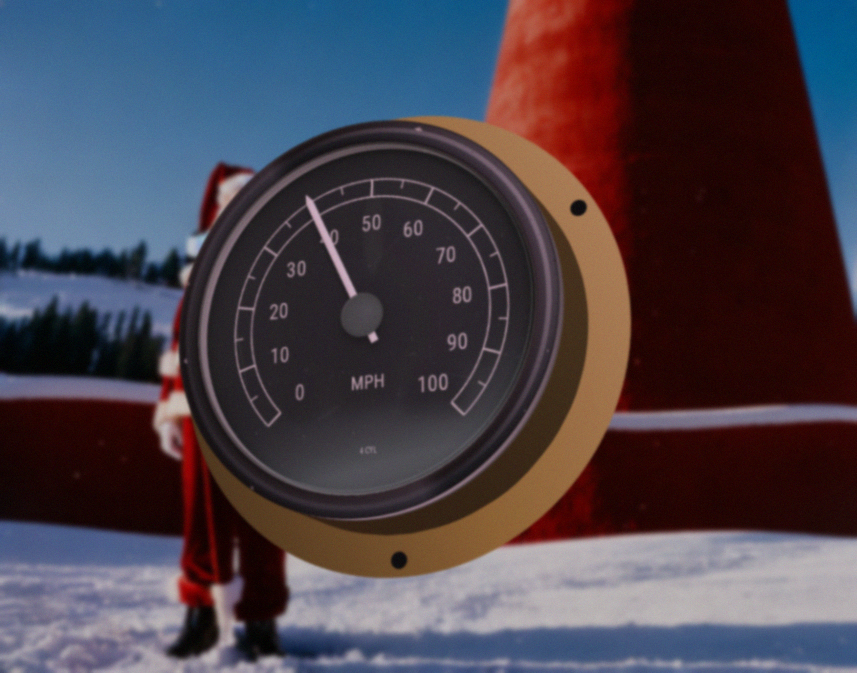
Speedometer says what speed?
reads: 40 mph
